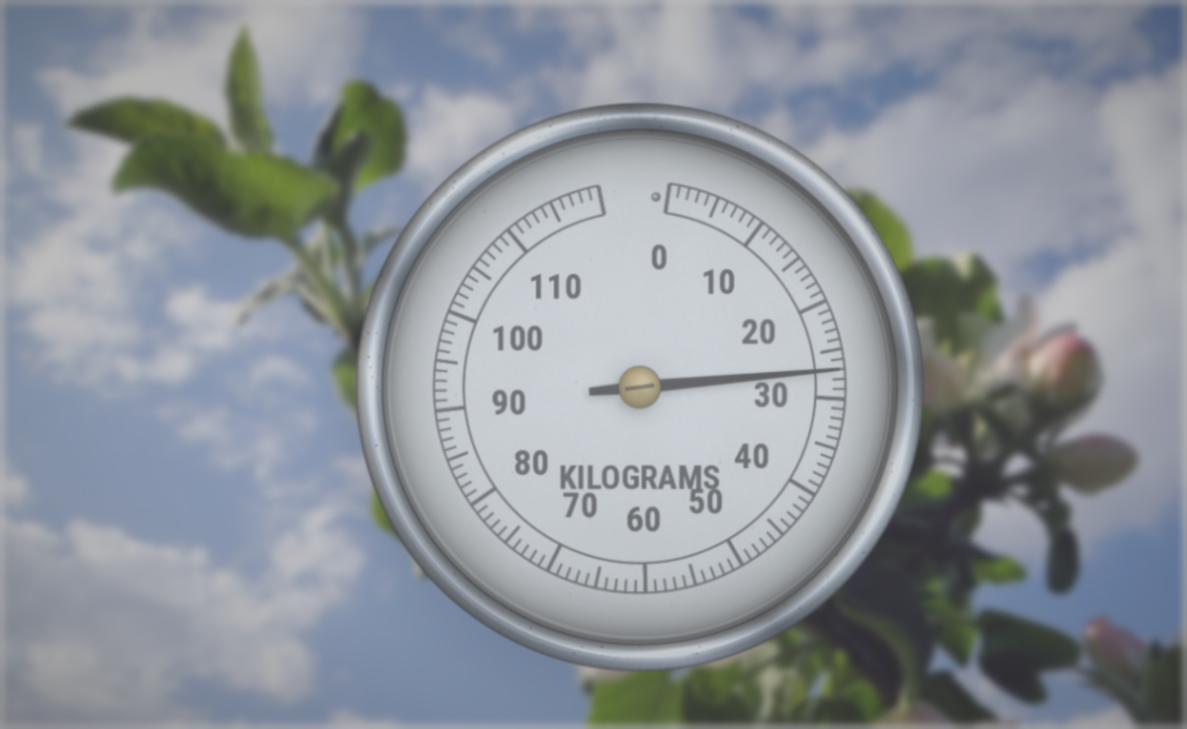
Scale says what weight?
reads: 27 kg
